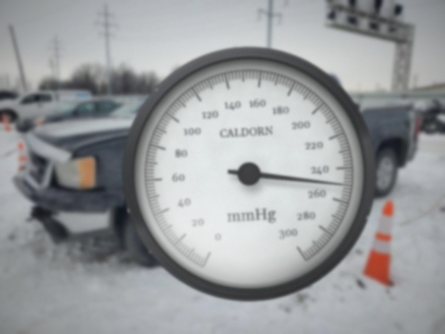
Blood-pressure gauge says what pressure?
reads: 250 mmHg
